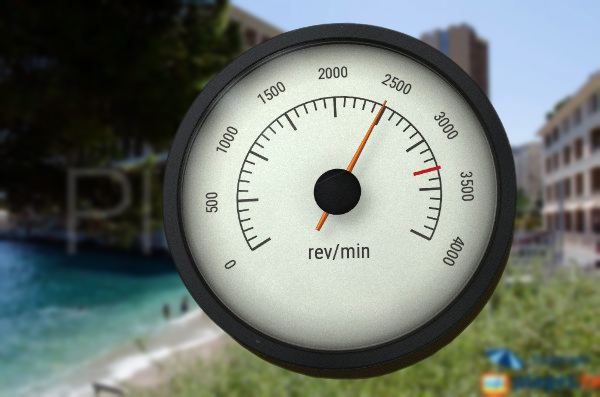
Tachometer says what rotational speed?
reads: 2500 rpm
